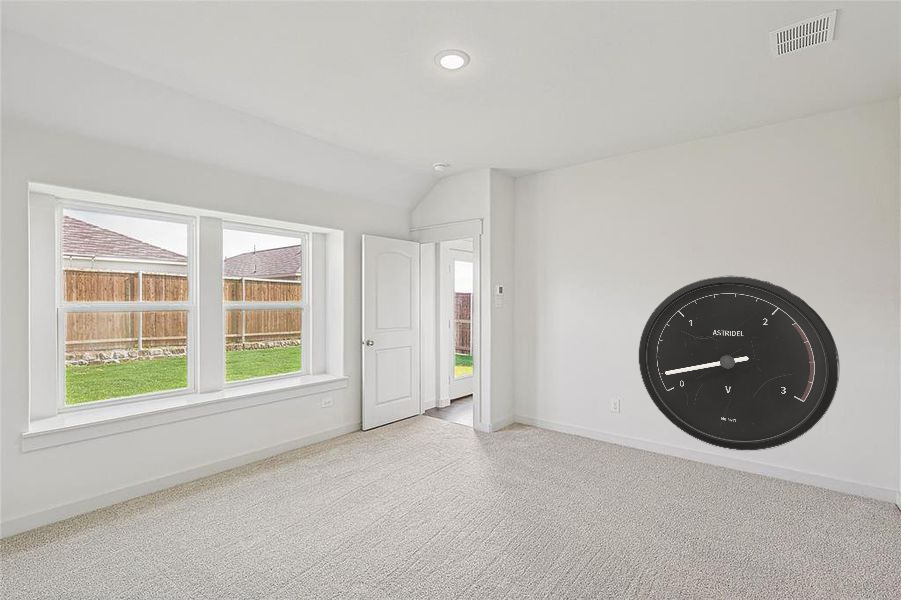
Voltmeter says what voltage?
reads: 0.2 V
